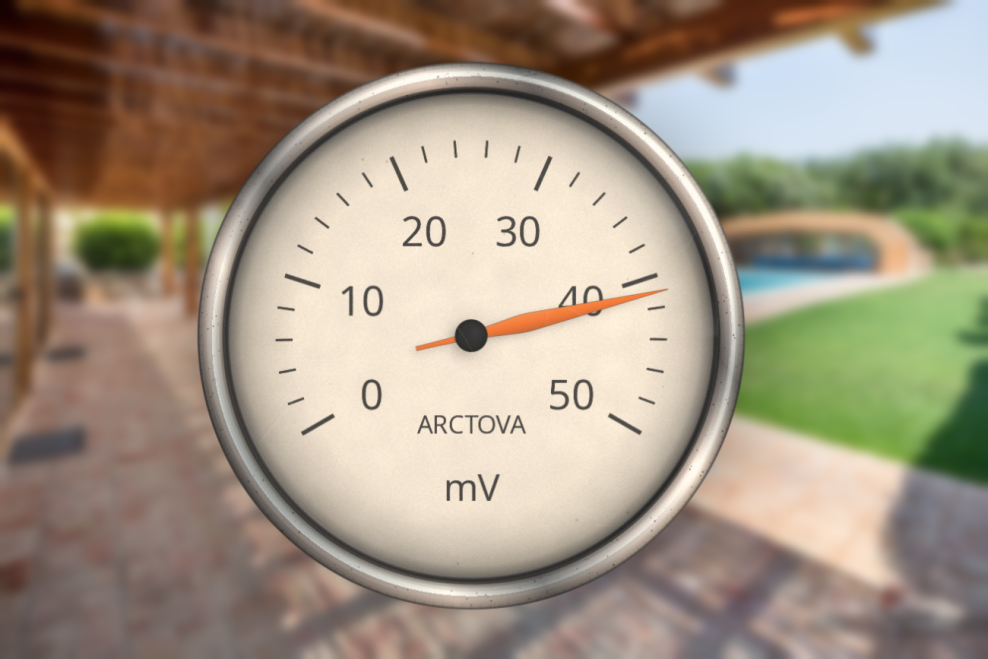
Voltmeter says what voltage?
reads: 41 mV
